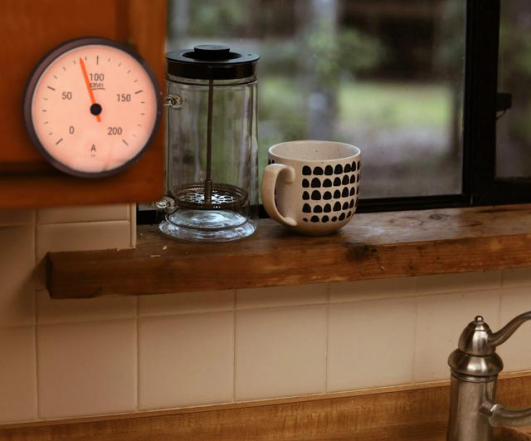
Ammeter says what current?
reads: 85 A
